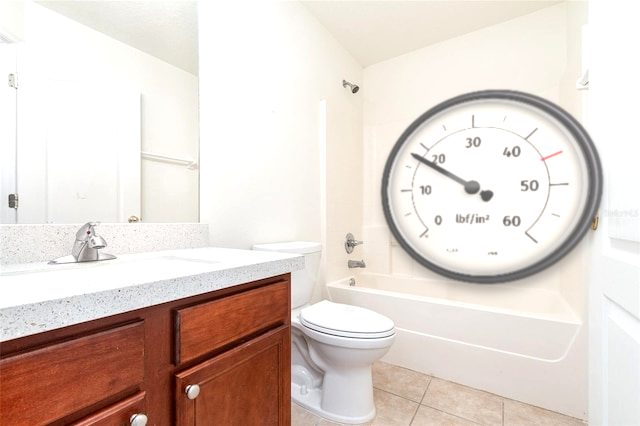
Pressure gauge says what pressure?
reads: 17.5 psi
